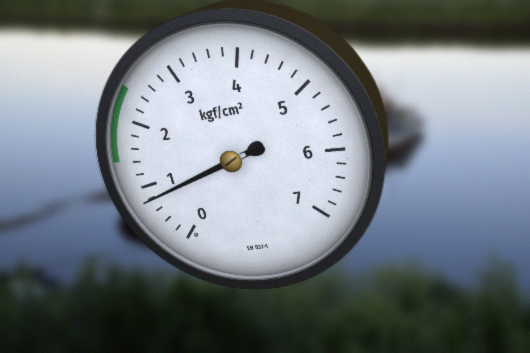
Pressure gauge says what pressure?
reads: 0.8 kg/cm²
